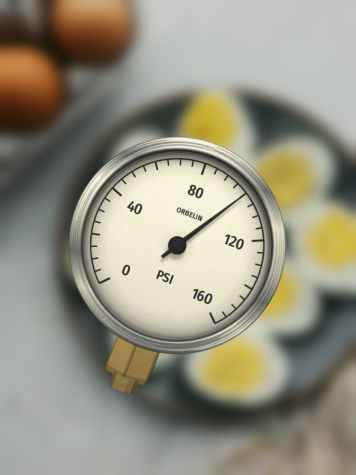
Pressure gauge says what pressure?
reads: 100 psi
